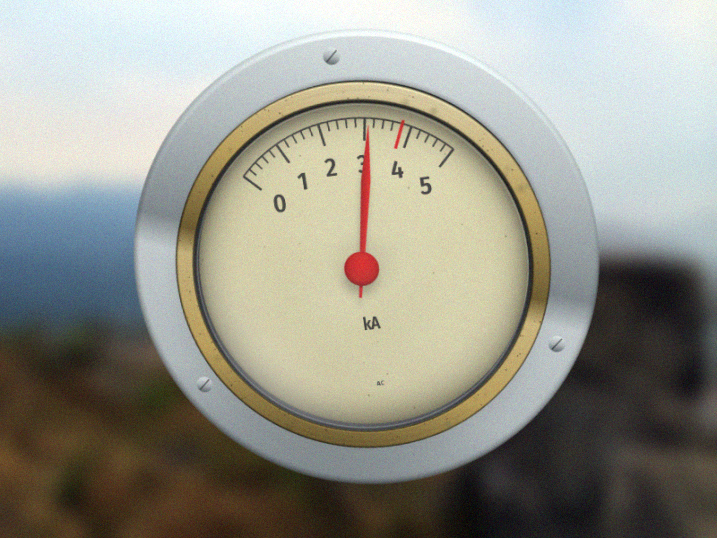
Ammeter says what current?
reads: 3.1 kA
